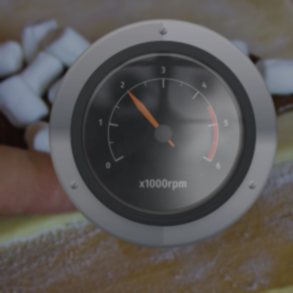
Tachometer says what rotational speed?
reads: 2000 rpm
